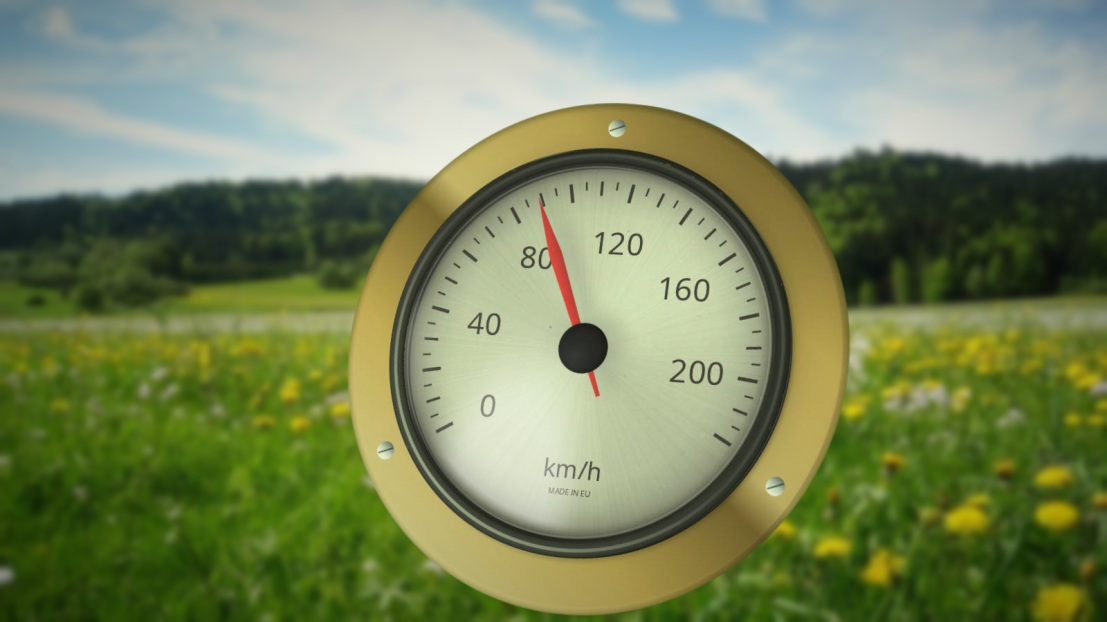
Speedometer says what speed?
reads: 90 km/h
